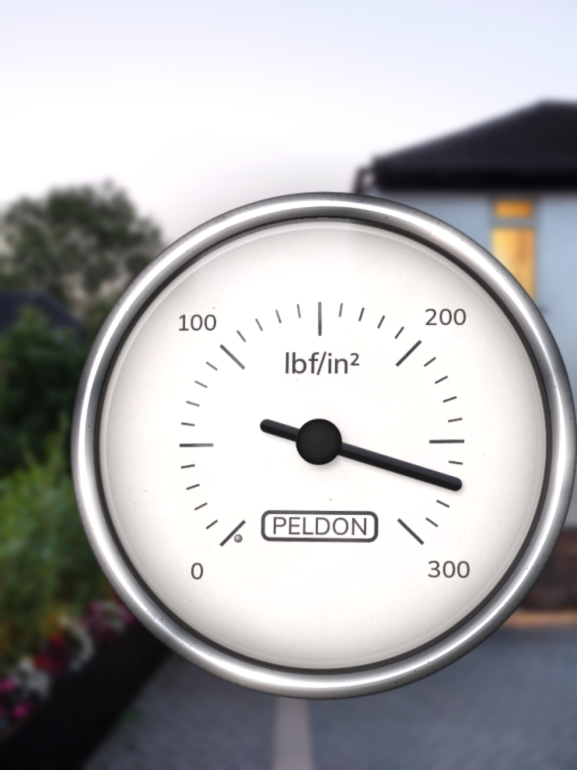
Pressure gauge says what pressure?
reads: 270 psi
